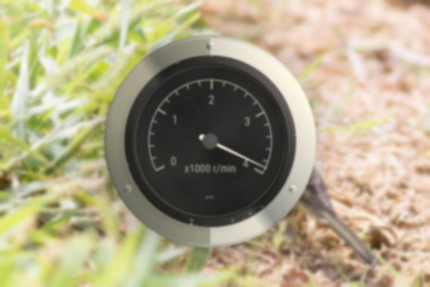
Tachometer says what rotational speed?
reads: 3900 rpm
